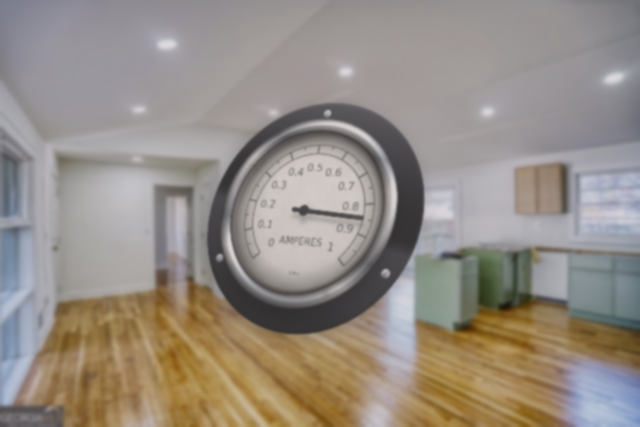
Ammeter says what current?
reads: 0.85 A
